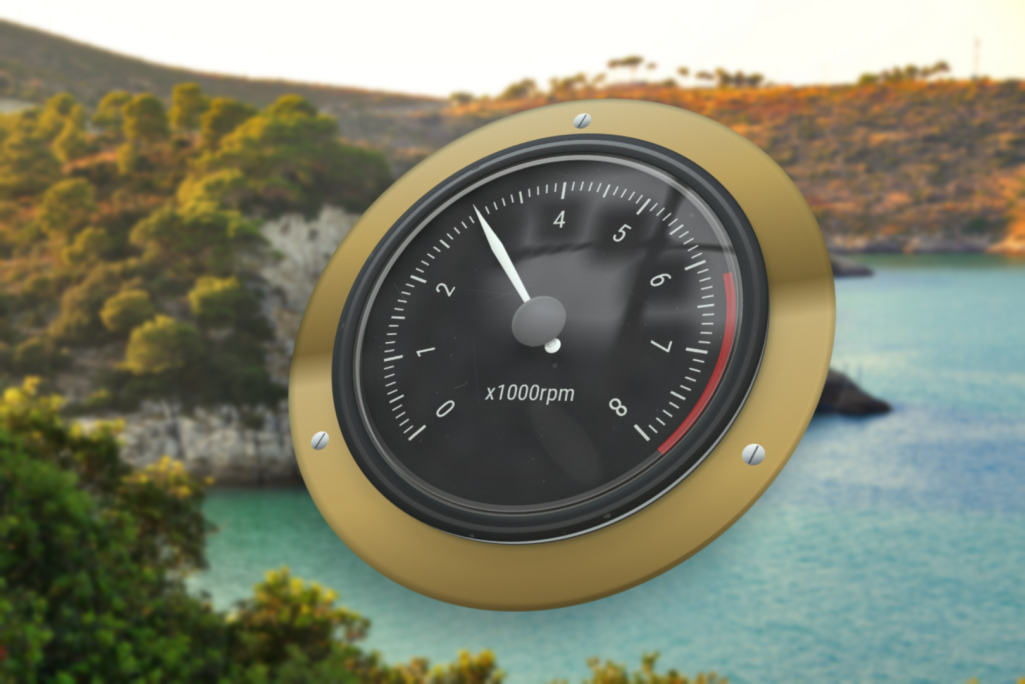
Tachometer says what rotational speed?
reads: 3000 rpm
